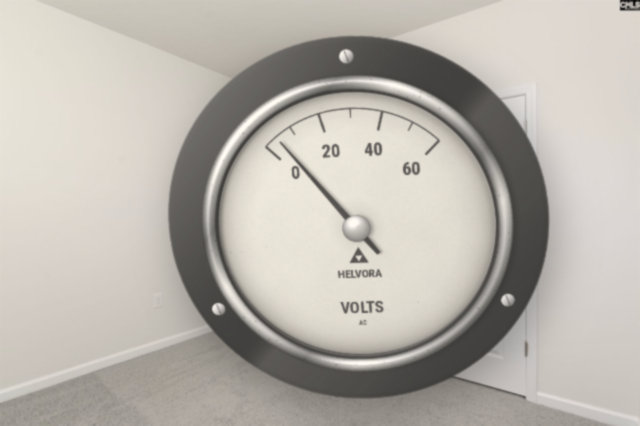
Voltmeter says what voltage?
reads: 5 V
